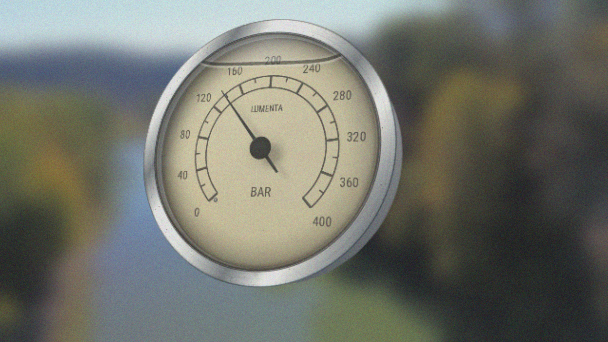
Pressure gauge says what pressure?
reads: 140 bar
